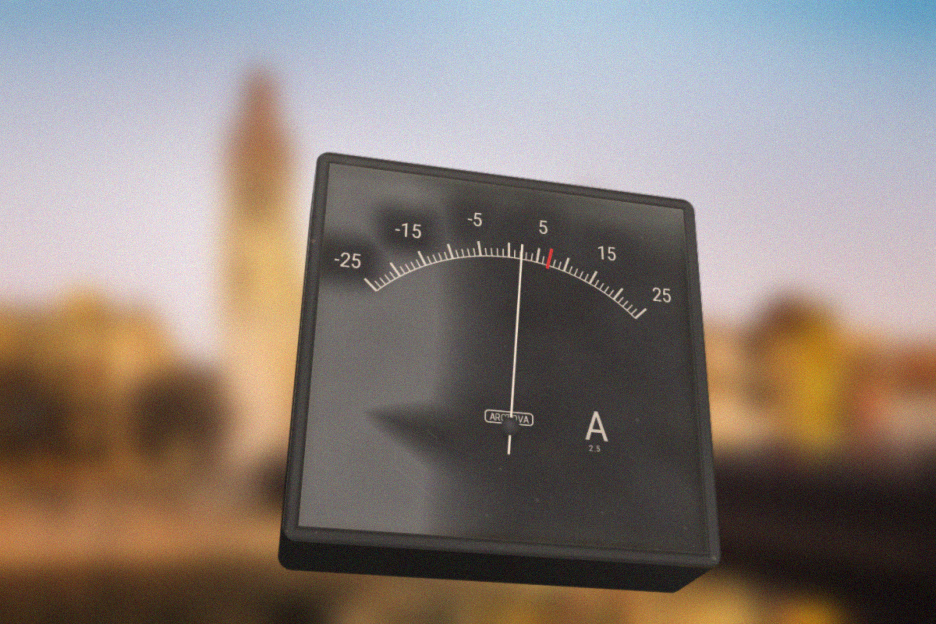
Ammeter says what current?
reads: 2 A
